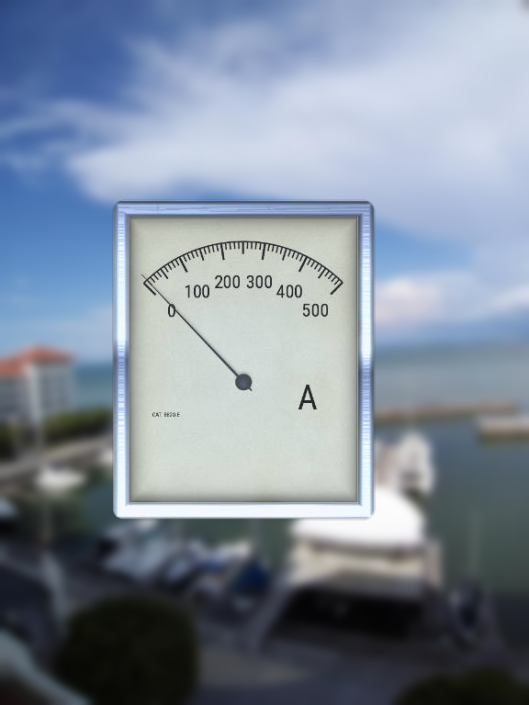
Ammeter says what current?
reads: 10 A
